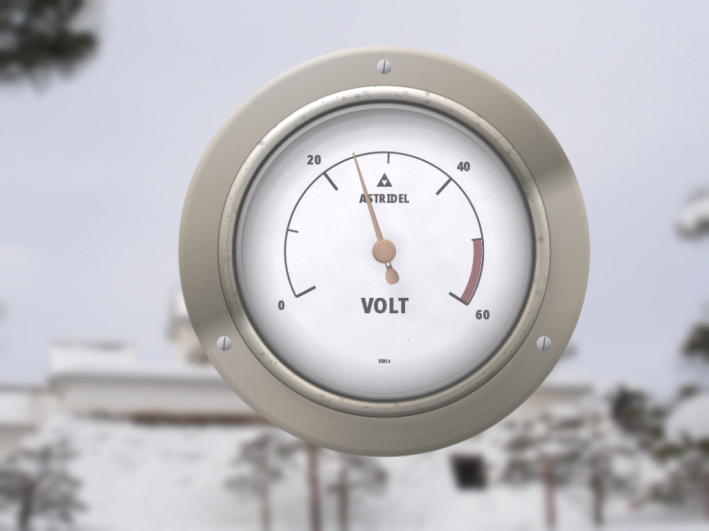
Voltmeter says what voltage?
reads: 25 V
